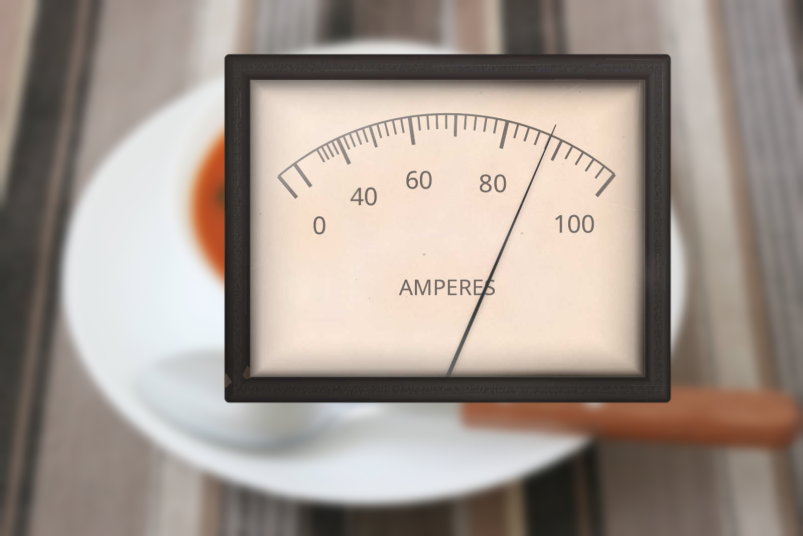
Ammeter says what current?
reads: 88 A
